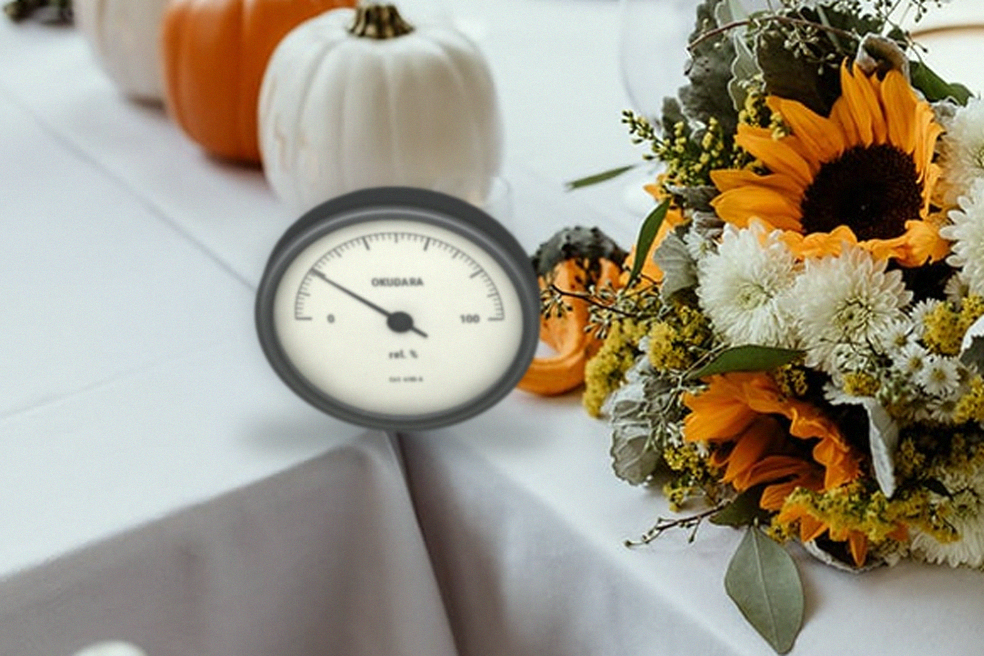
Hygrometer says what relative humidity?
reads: 20 %
